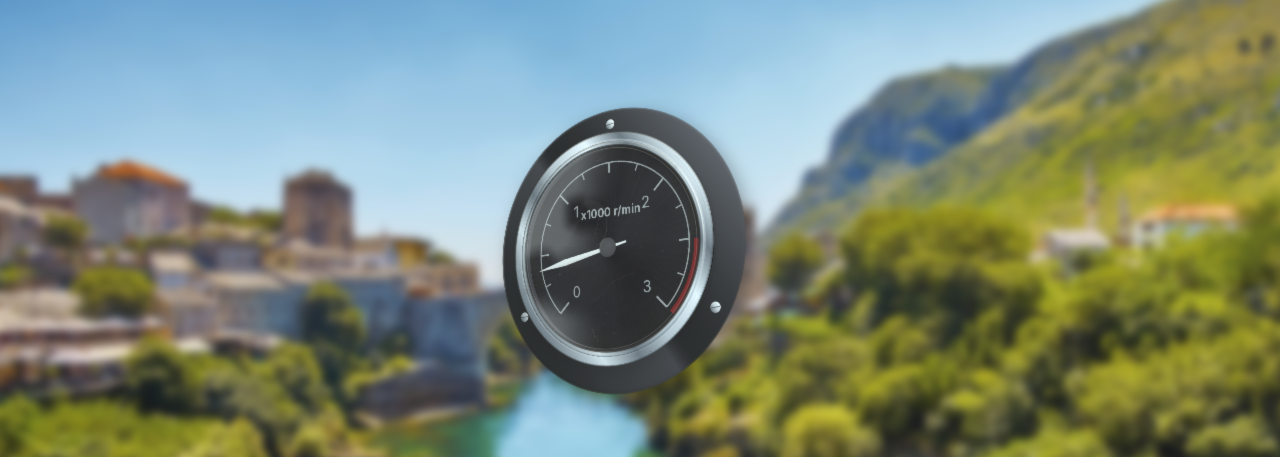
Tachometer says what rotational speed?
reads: 375 rpm
